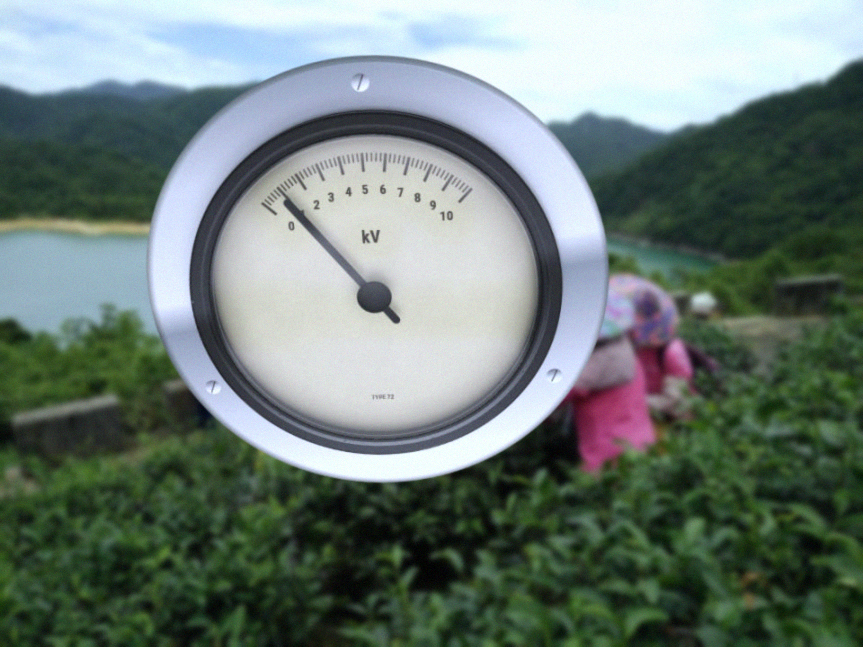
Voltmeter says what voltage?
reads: 1 kV
